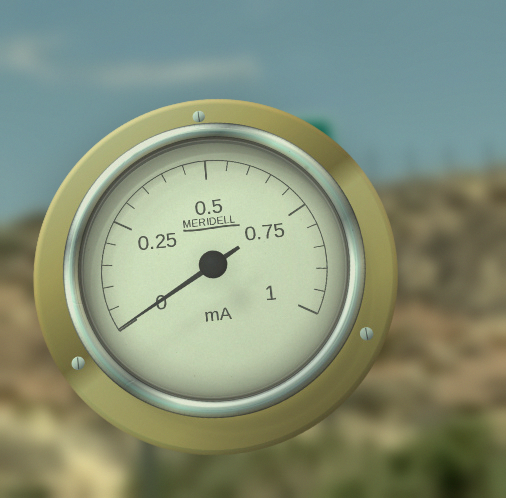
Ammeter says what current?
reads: 0 mA
